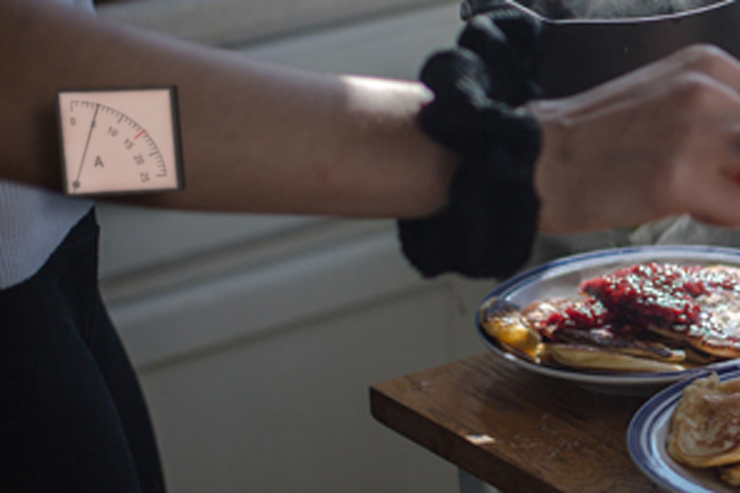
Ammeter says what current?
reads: 5 A
